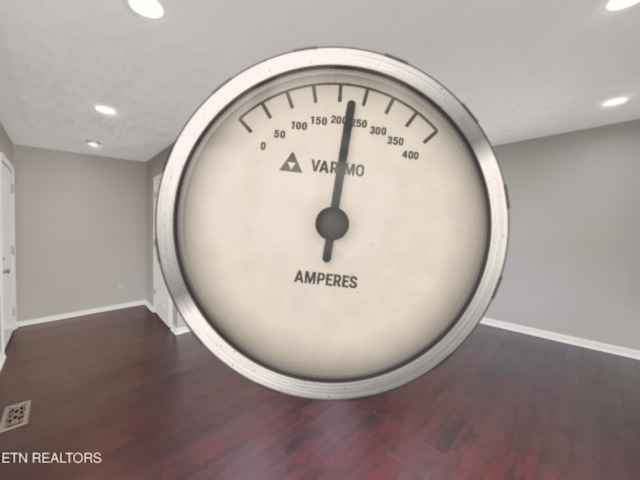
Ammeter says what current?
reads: 225 A
